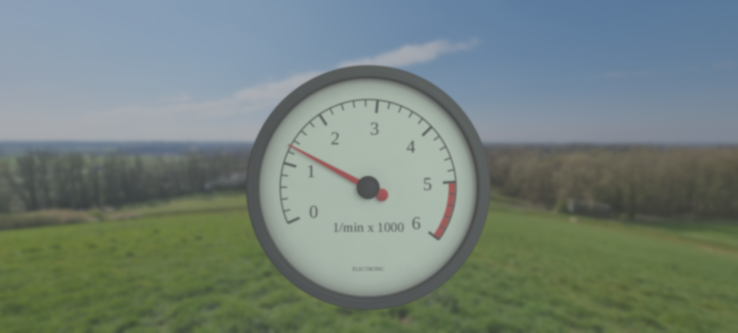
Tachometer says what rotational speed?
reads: 1300 rpm
